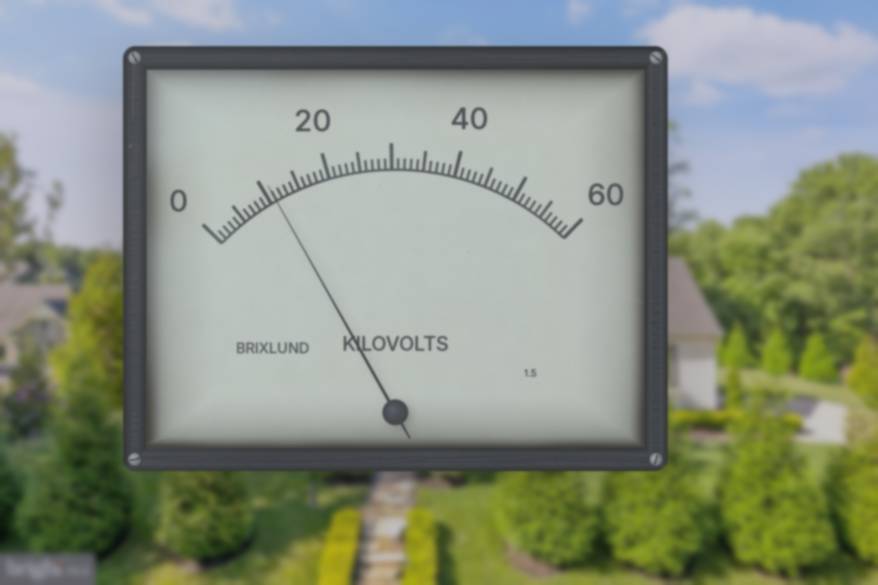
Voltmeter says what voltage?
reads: 11 kV
